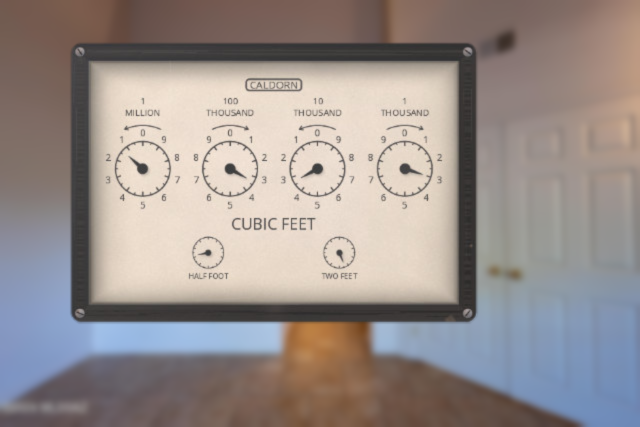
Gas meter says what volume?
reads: 133300 ft³
